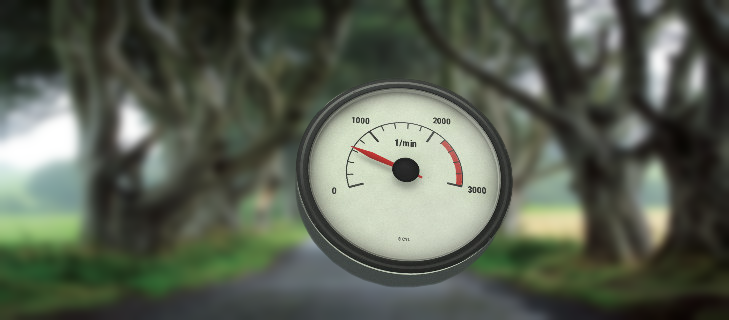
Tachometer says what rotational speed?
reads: 600 rpm
